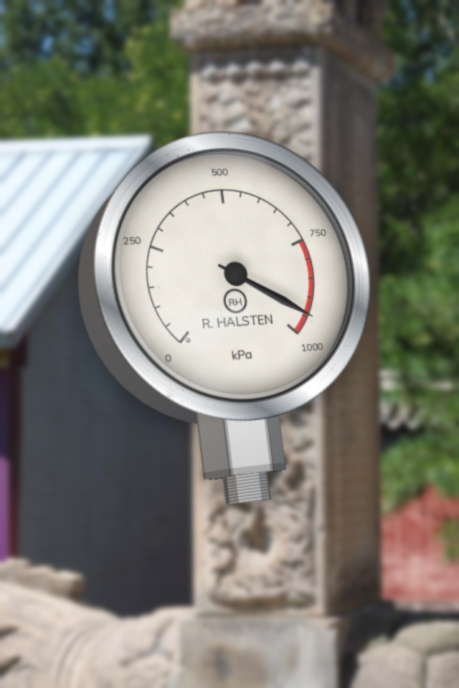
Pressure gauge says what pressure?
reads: 950 kPa
